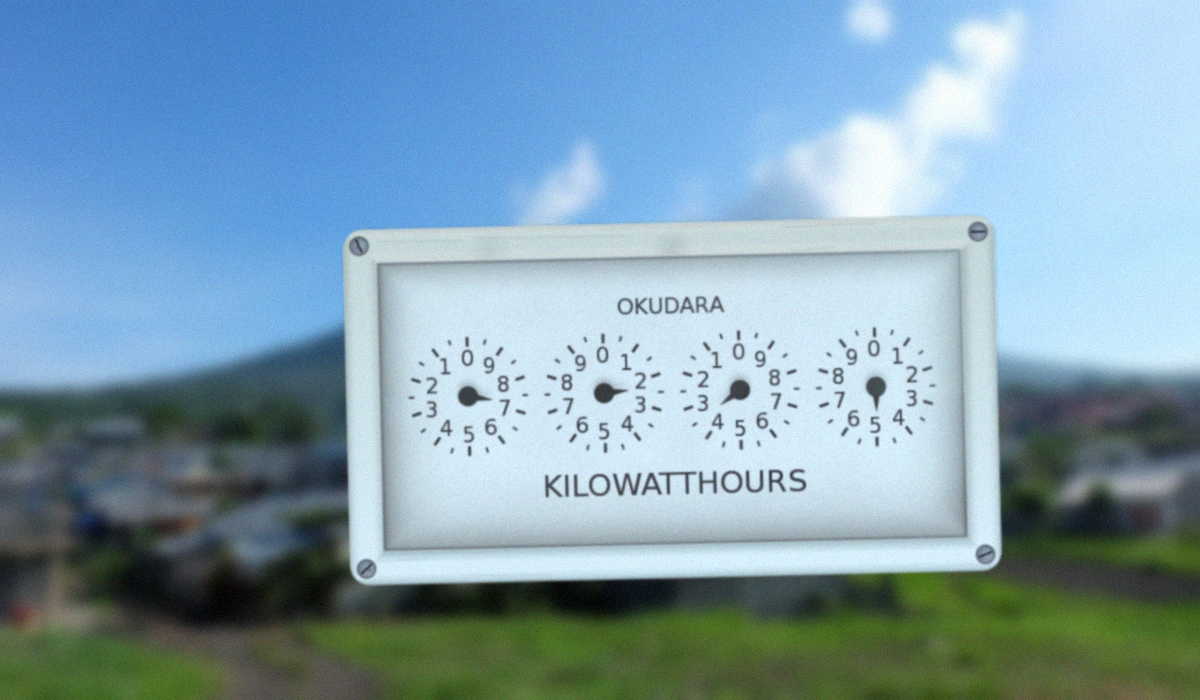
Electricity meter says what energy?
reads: 7235 kWh
